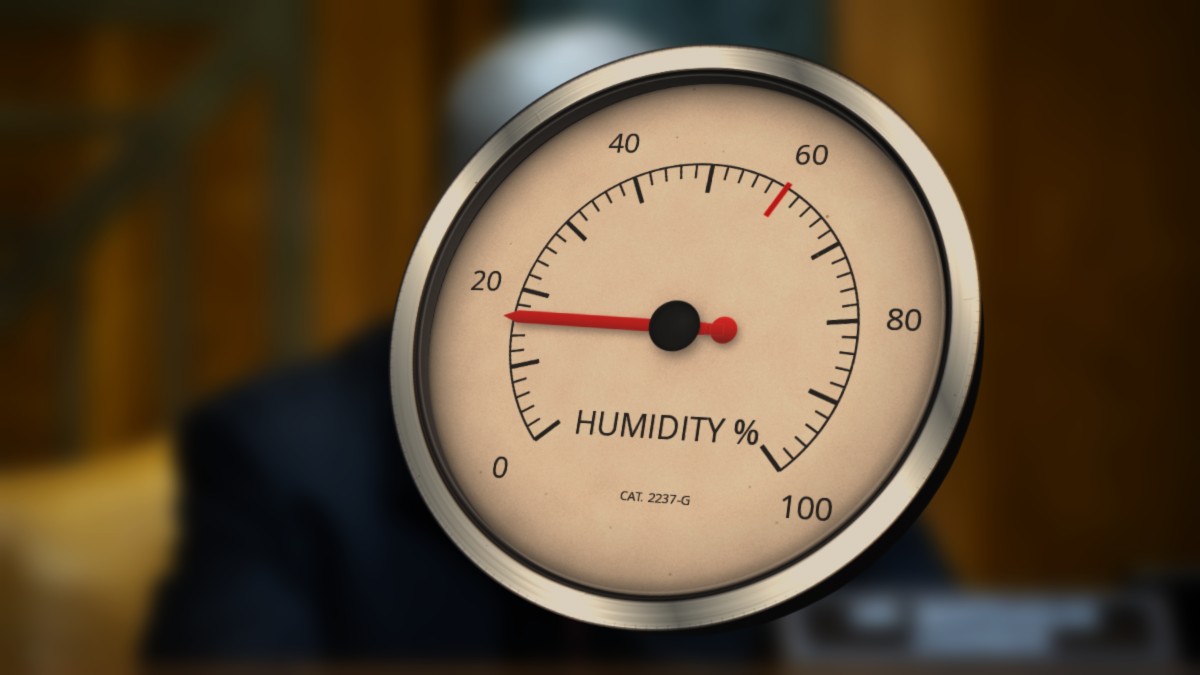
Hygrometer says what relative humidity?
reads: 16 %
